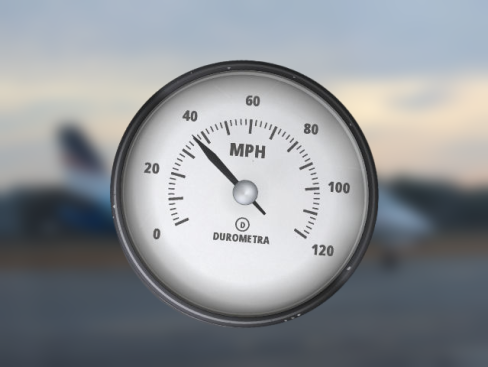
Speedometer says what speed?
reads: 36 mph
